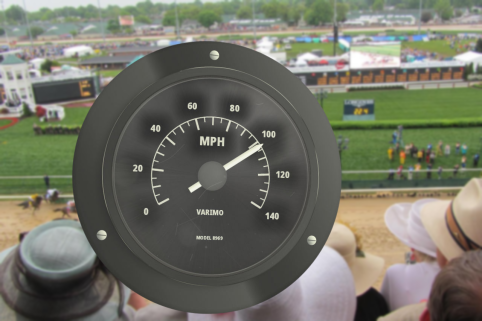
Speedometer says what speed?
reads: 102.5 mph
